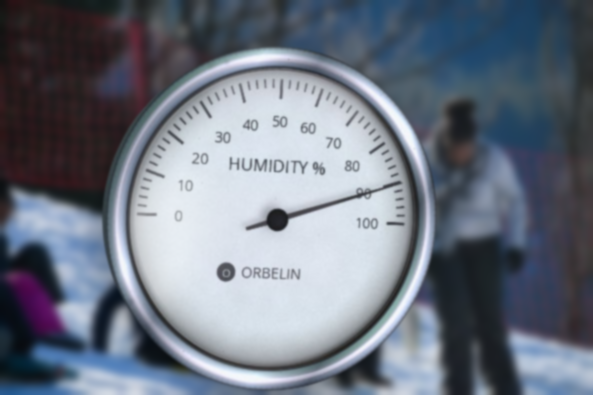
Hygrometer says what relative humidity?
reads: 90 %
